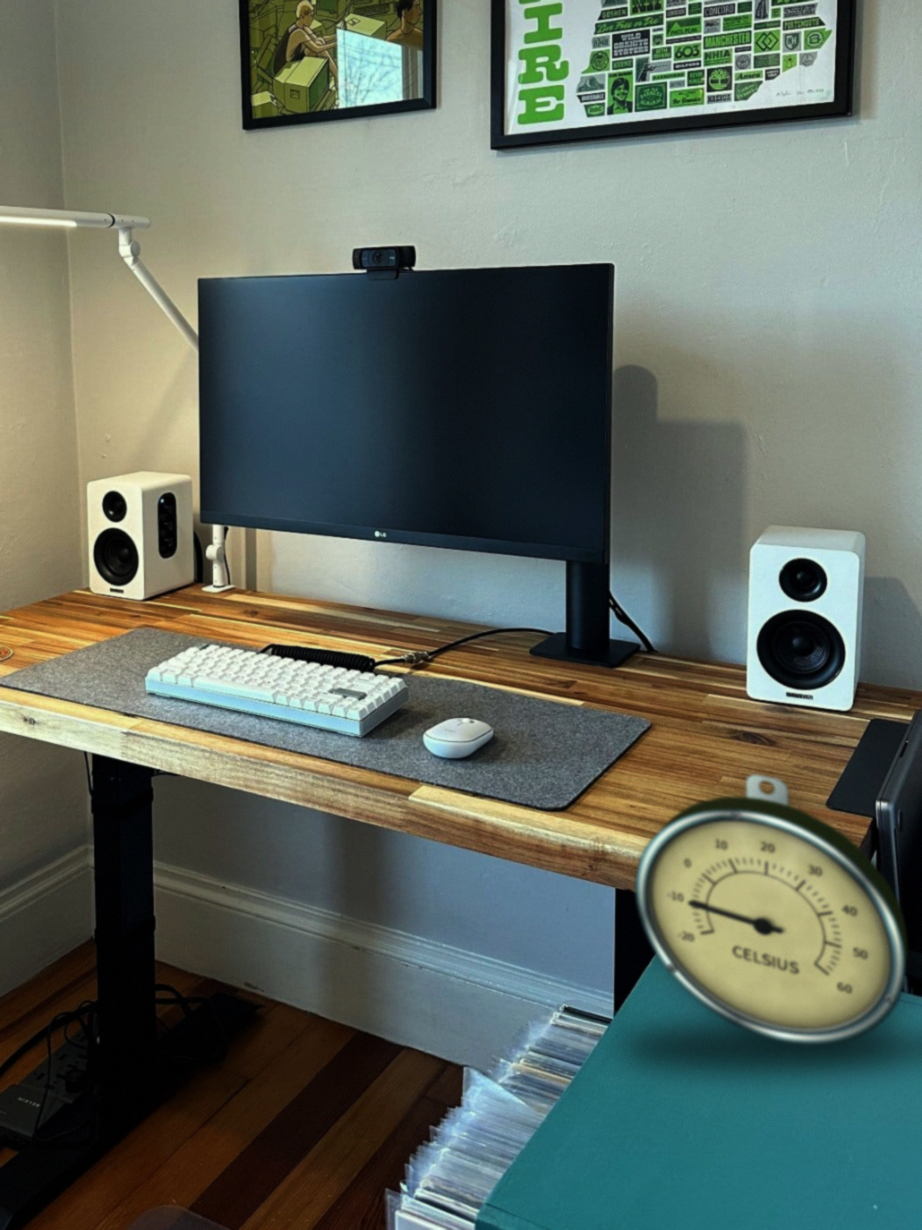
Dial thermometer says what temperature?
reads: -10 °C
